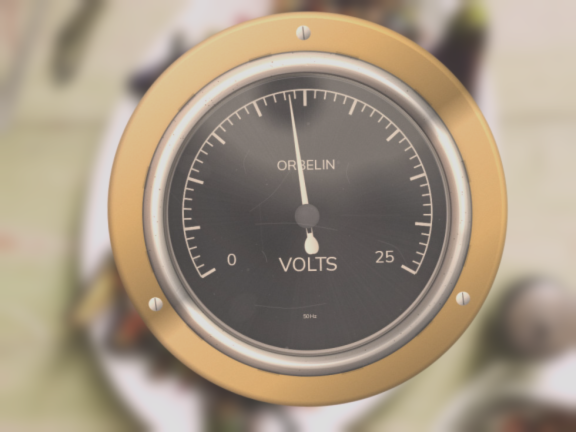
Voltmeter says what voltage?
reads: 11.75 V
